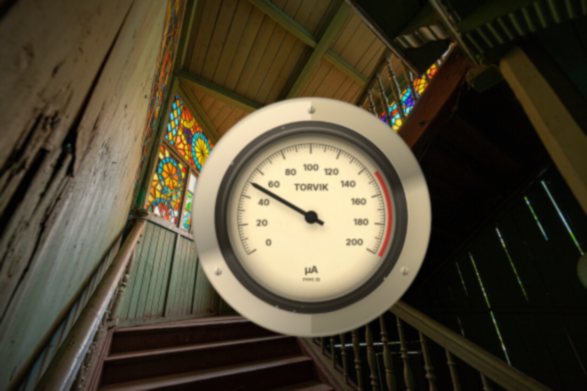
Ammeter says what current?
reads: 50 µA
